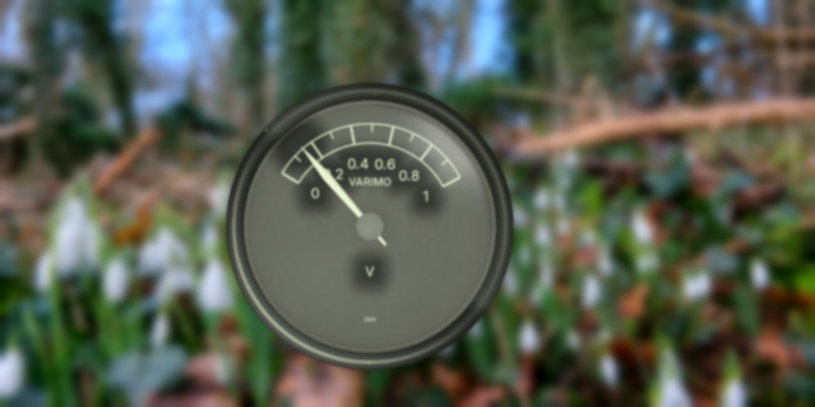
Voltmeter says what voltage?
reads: 0.15 V
